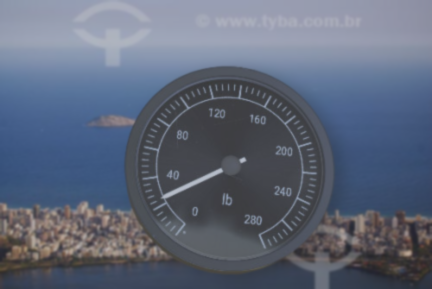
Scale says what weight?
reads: 24 lb
